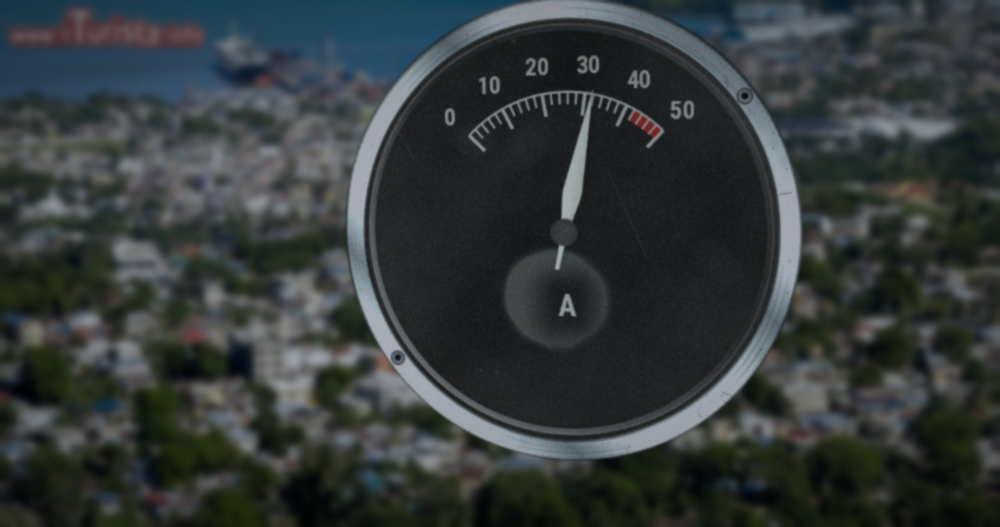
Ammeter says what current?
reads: 32 A
